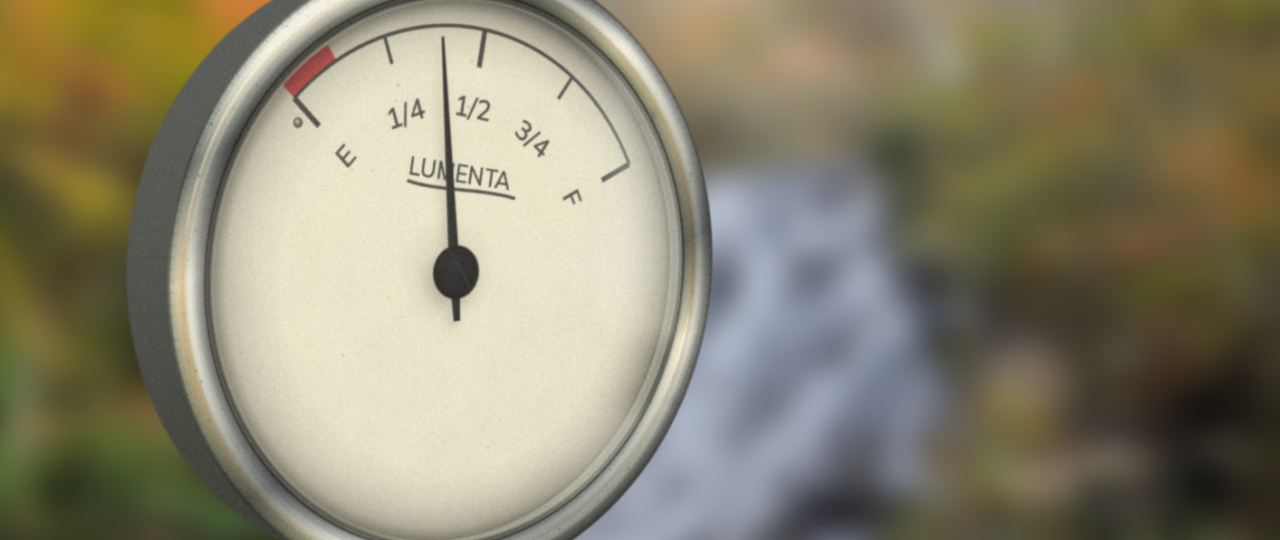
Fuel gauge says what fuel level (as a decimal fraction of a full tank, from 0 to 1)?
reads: 0.375
